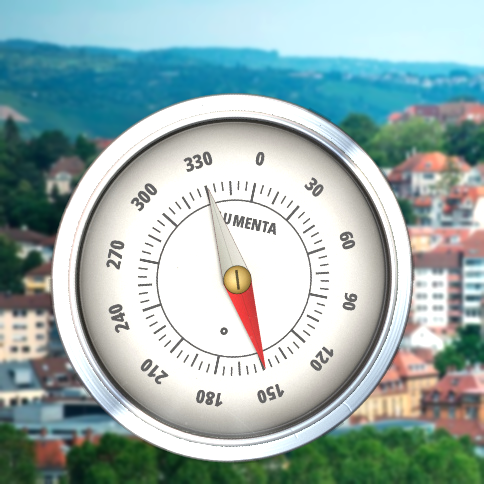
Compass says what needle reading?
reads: 150 °
